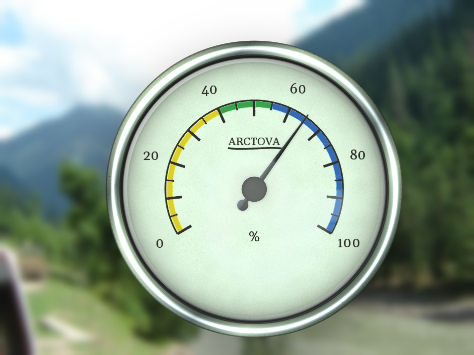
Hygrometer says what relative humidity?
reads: 65 %
